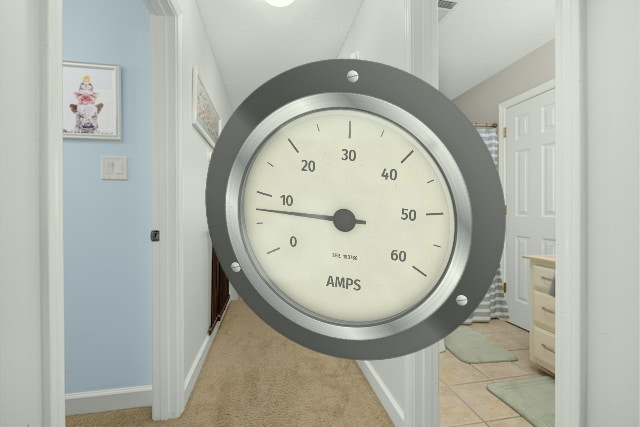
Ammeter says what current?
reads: 7.5 A
